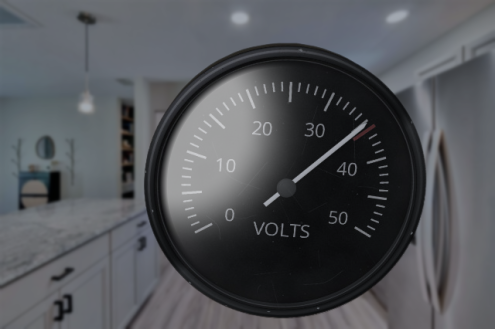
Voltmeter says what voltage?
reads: 35 V
